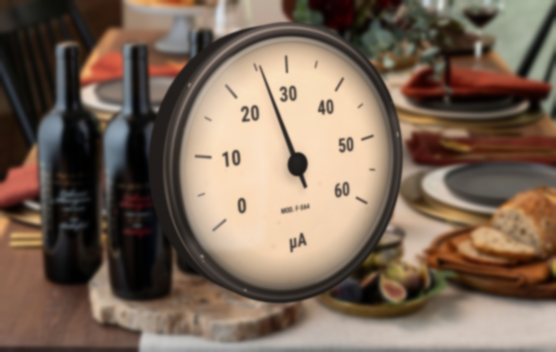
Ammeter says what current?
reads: 25 µA
